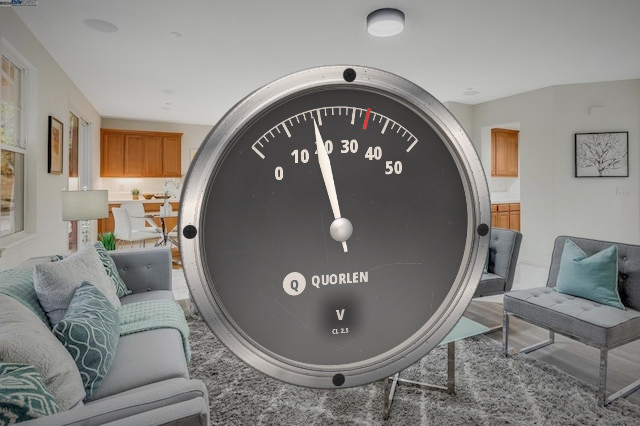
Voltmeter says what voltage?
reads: 18 V
